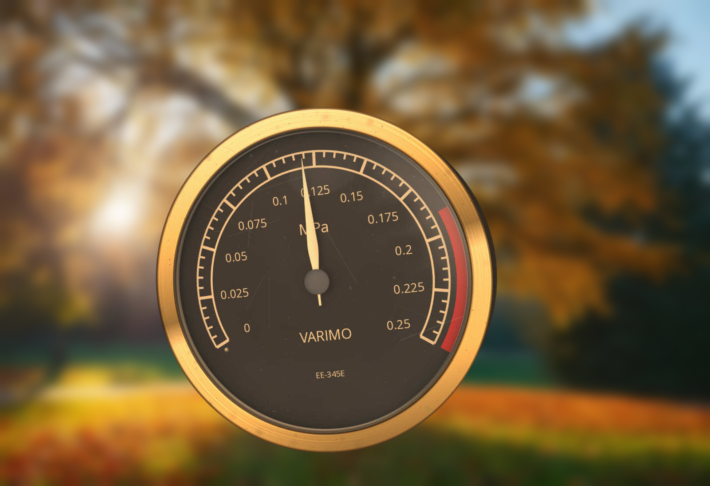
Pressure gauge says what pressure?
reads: 0.12 MPa
